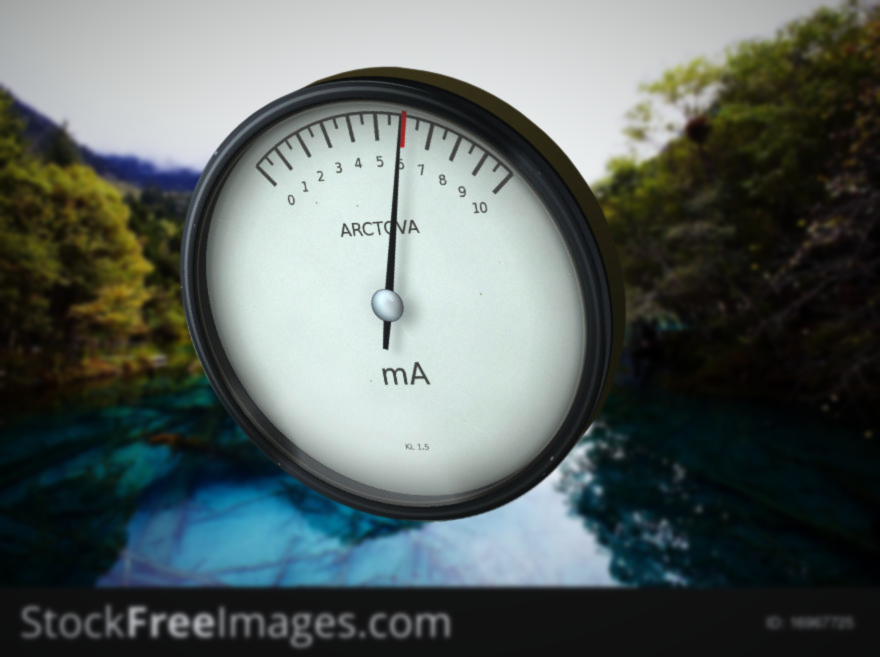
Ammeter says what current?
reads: 6 mA
